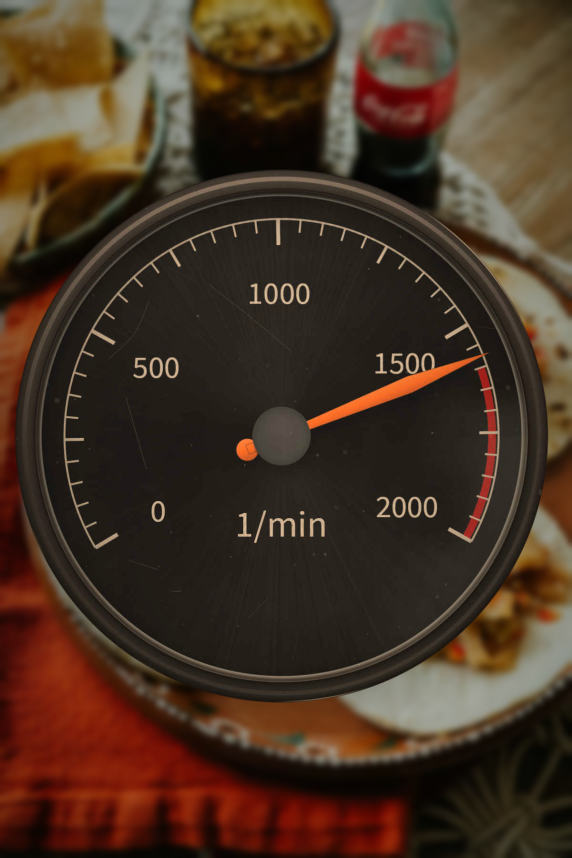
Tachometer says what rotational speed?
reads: 1575 rpm
